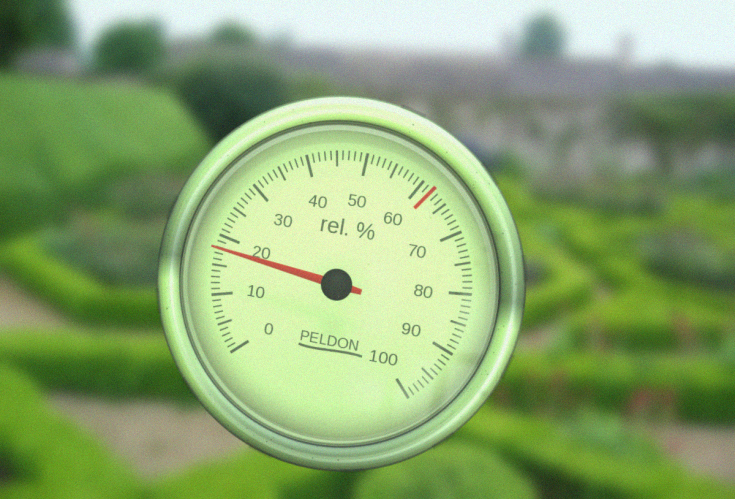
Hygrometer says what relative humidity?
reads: 18 %
